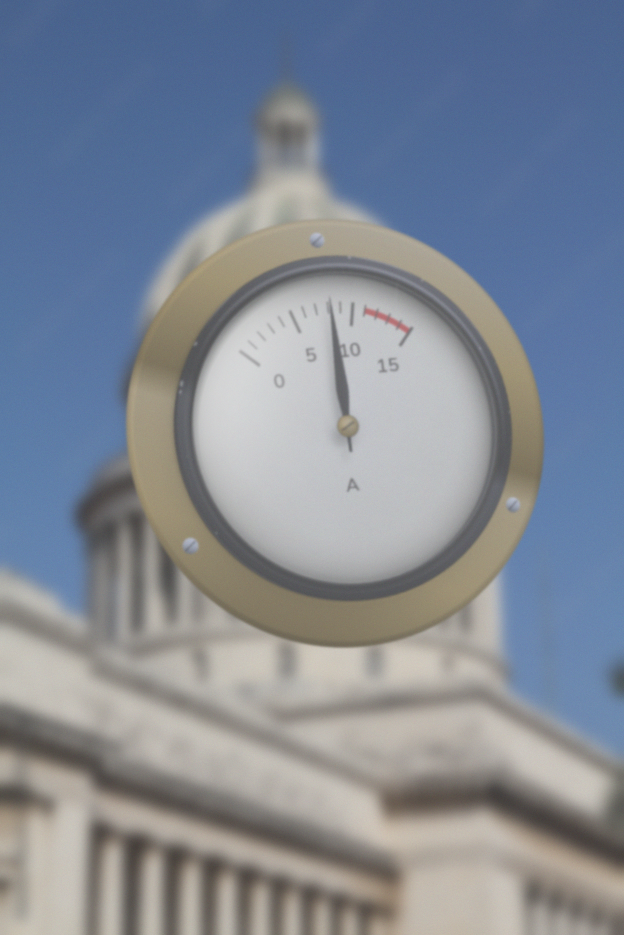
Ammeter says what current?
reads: 8 A
